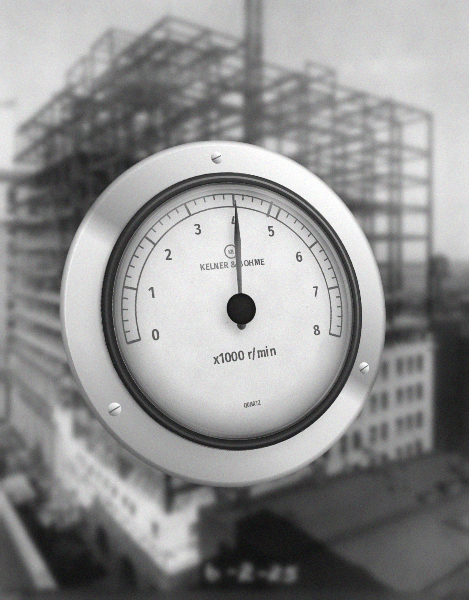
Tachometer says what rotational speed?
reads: 4000 rpm
